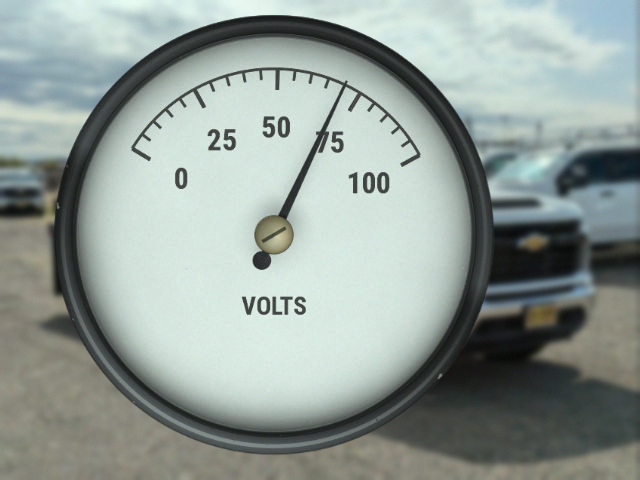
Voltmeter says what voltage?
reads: 70 V
